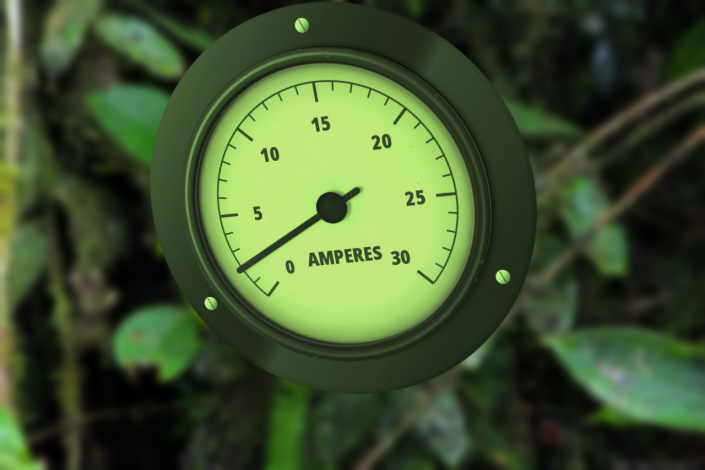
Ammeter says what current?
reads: 2 A
